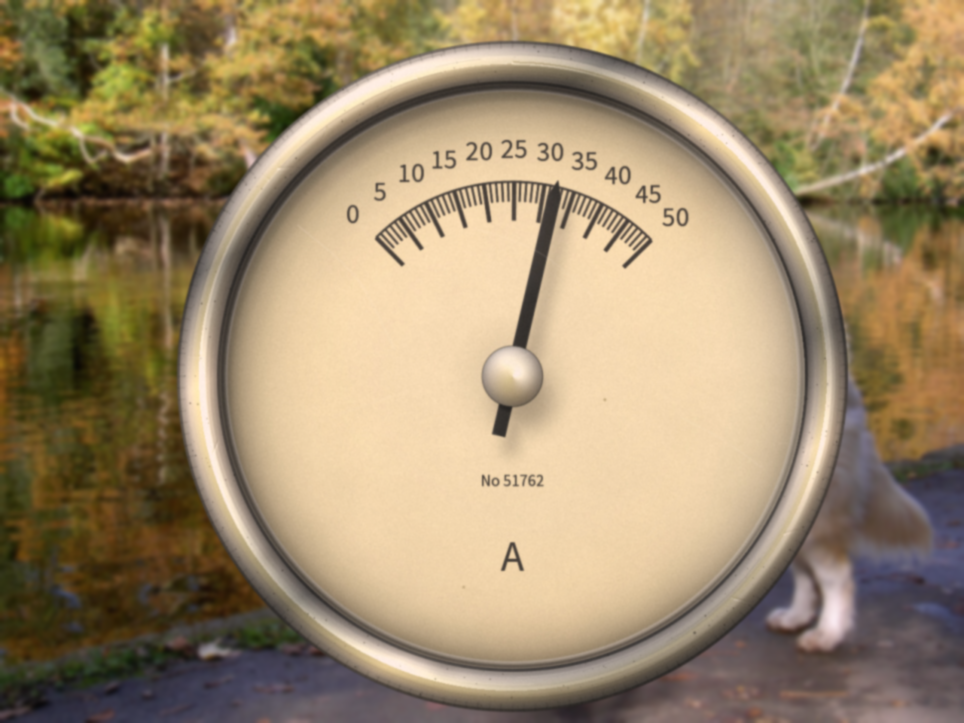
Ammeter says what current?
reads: 32 A
